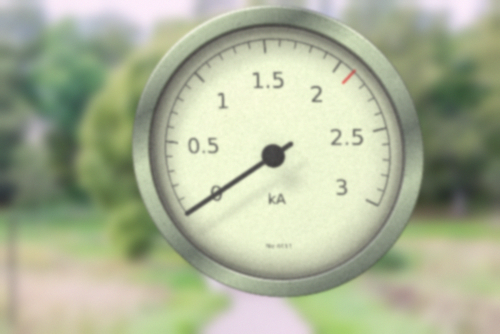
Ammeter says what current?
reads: 0 kA
